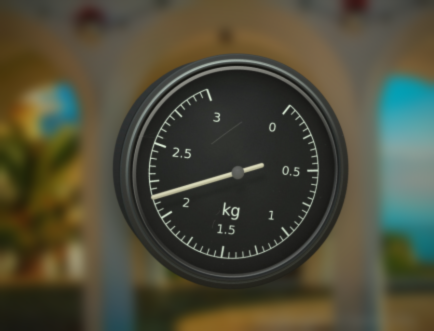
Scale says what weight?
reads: 2.15 kg
